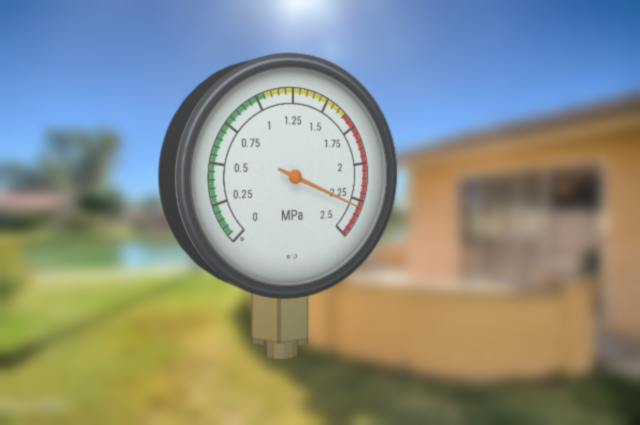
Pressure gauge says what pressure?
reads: 2.3 MPa
